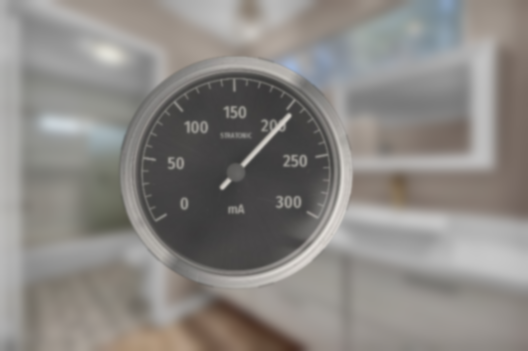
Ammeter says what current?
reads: 205 mA
